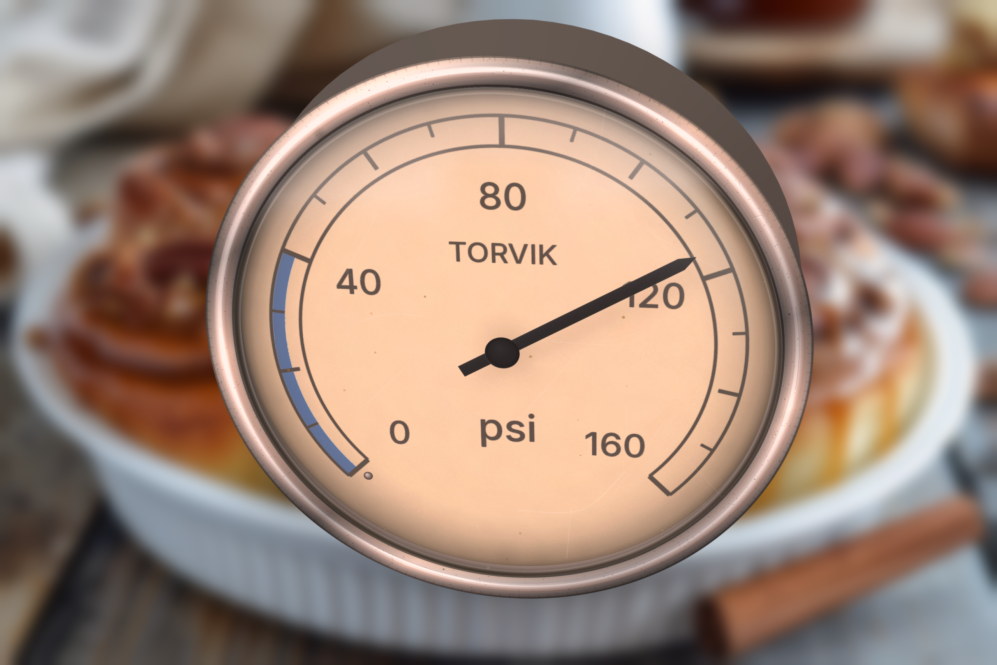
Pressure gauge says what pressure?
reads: 115 psi
